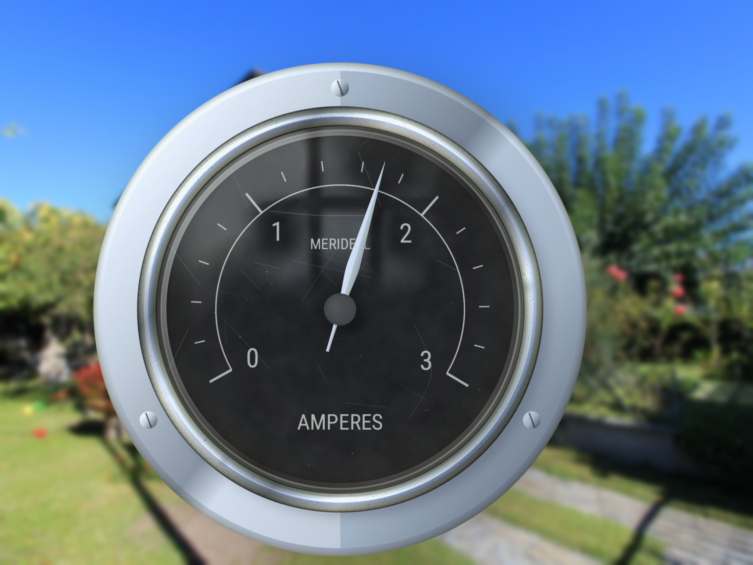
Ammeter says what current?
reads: 1.7 A
